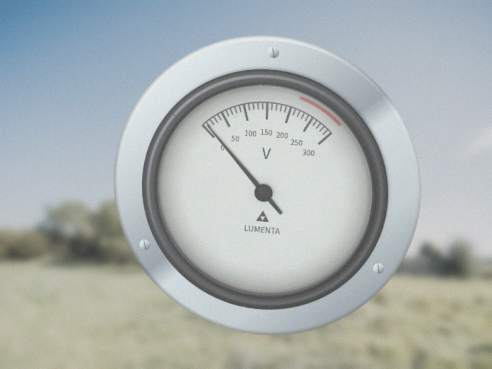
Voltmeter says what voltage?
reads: 10 V
